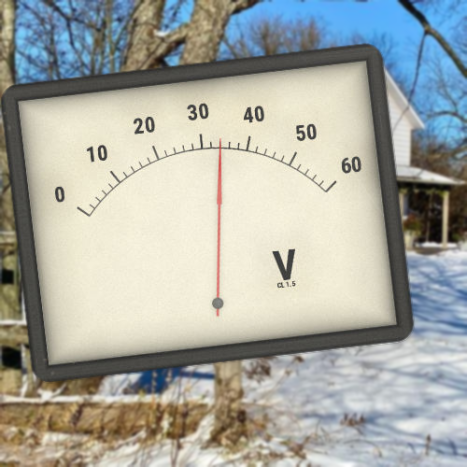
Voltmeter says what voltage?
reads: 34 V
